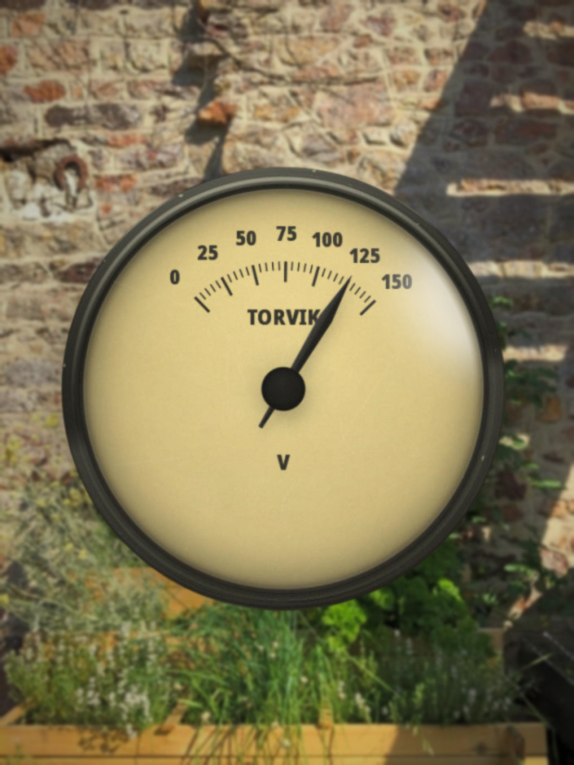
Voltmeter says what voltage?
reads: 125 V
